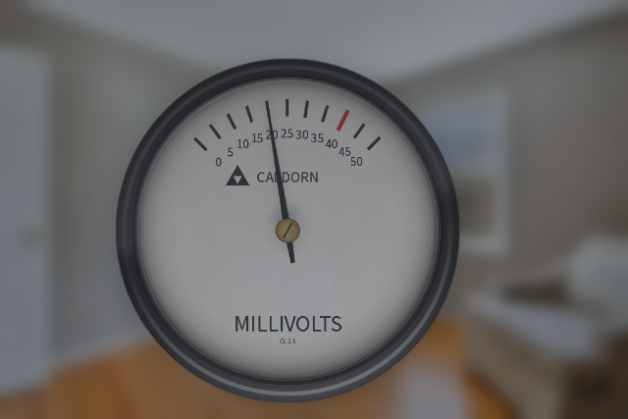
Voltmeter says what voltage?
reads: 20 mV
